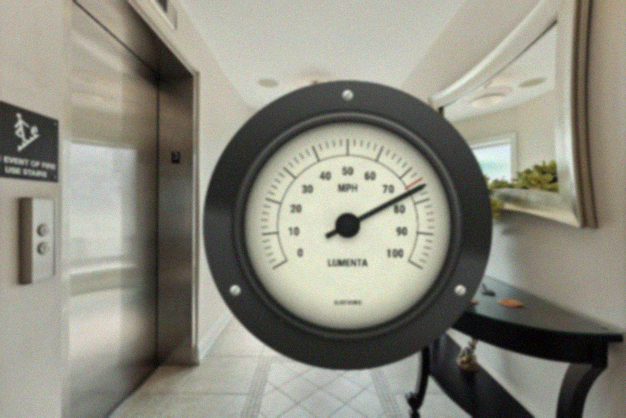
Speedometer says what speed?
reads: 76 mph
